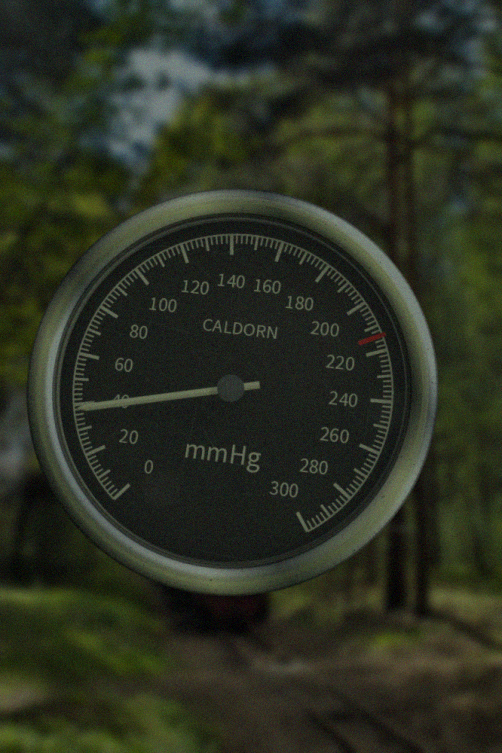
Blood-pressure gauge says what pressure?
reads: 38 mmHg
